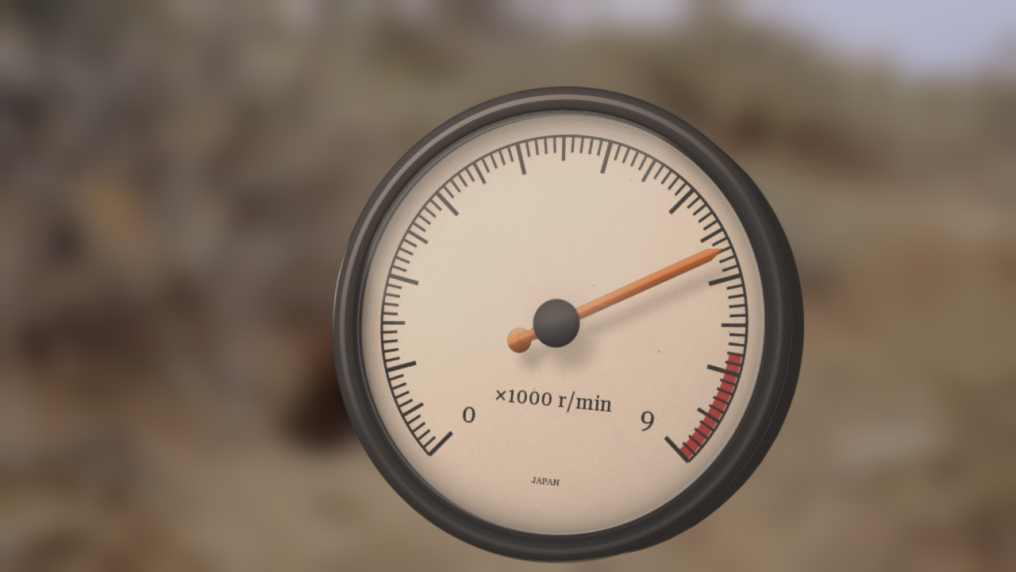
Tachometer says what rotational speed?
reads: 6700 rpm
